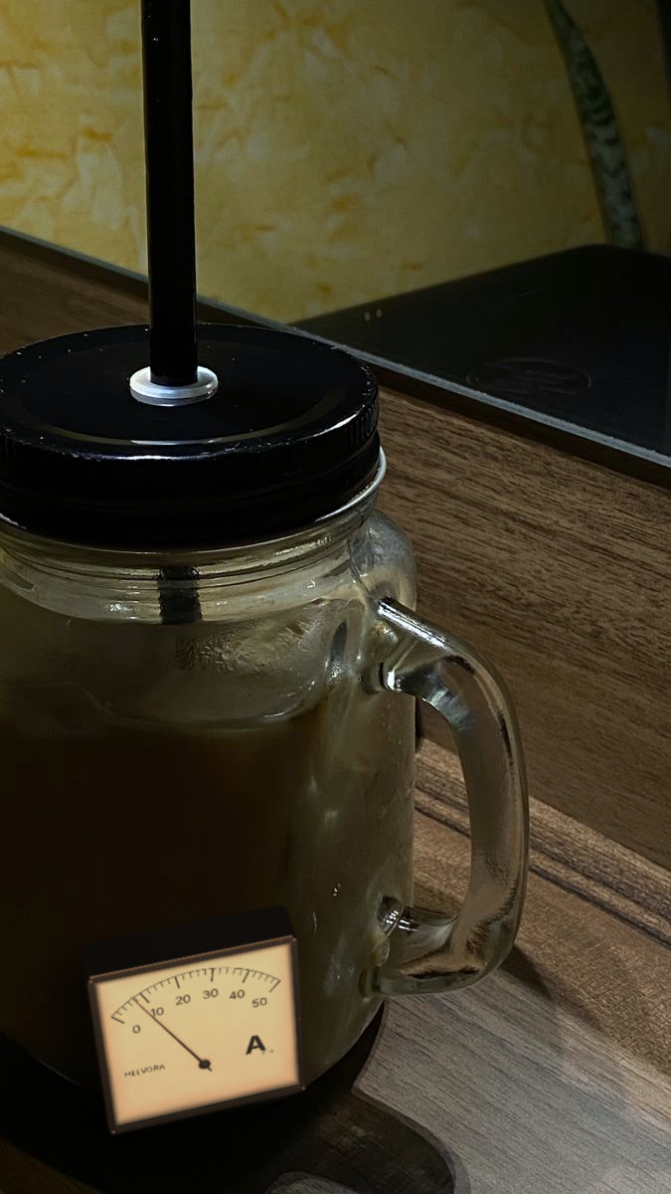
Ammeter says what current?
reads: 8 A
